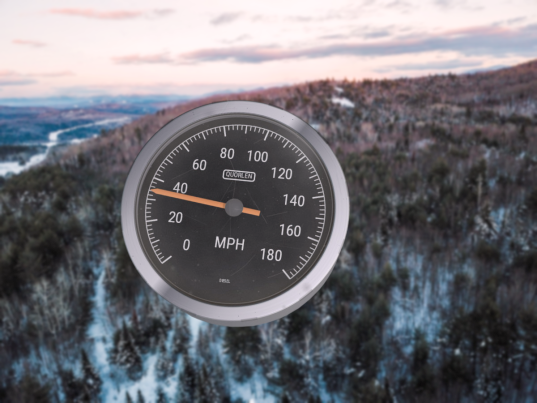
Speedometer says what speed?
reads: 34 mph
